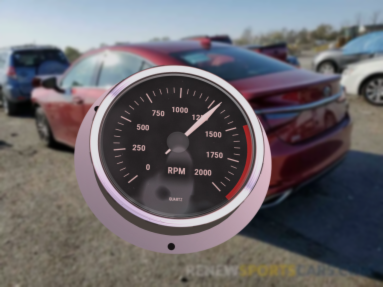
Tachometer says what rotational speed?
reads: 1300 rpm
